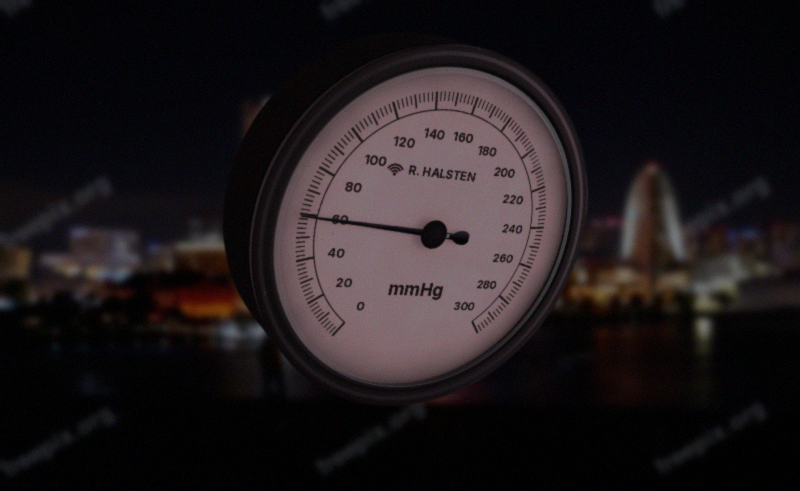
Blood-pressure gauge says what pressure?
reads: 60 mmHg
